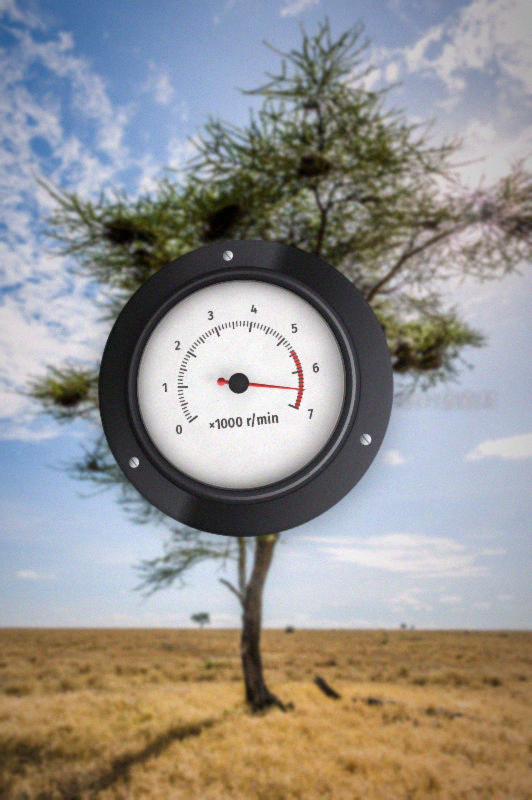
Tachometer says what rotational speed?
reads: 6500 rpm
